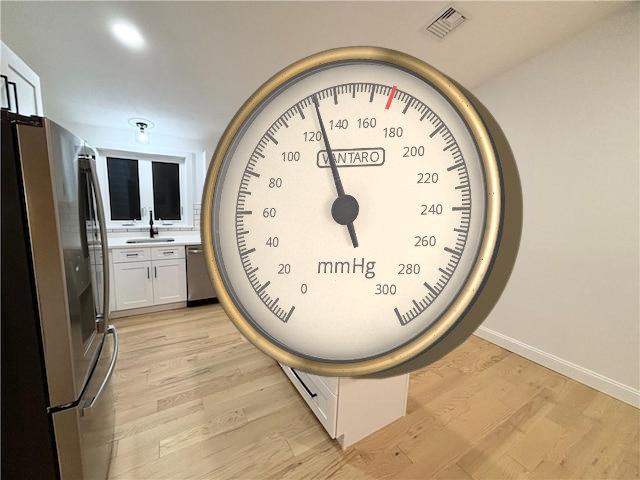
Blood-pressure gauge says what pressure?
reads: 130 mmHg
